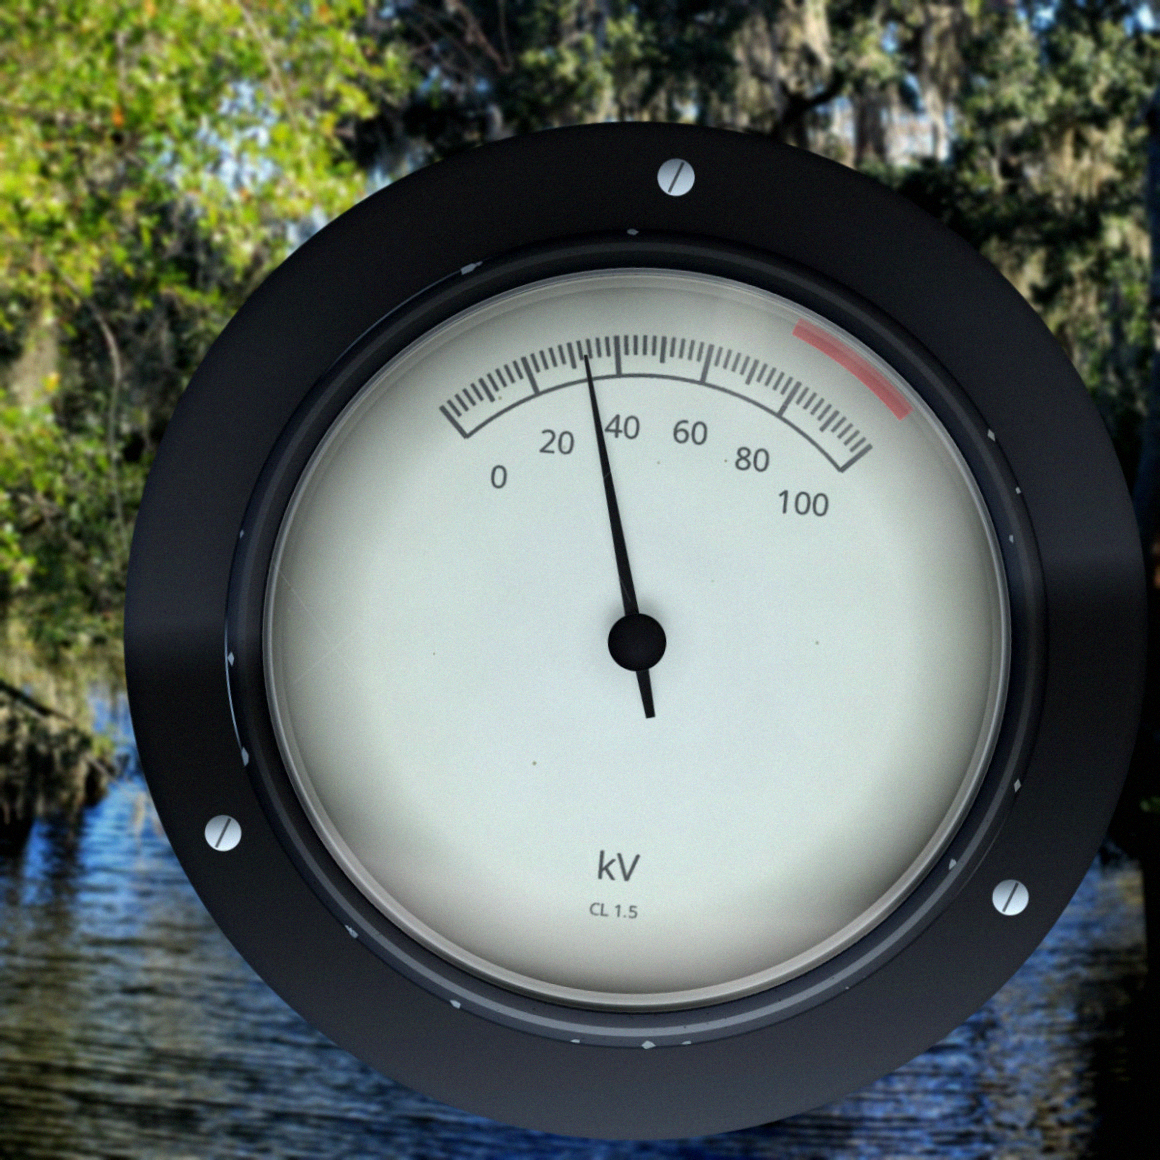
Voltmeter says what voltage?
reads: 33 kV
